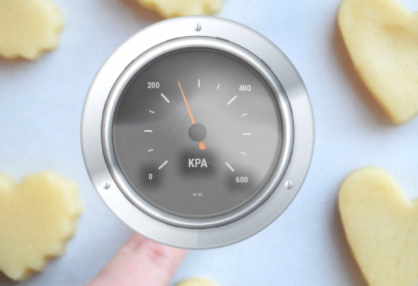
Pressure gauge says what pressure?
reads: 250 kPa
